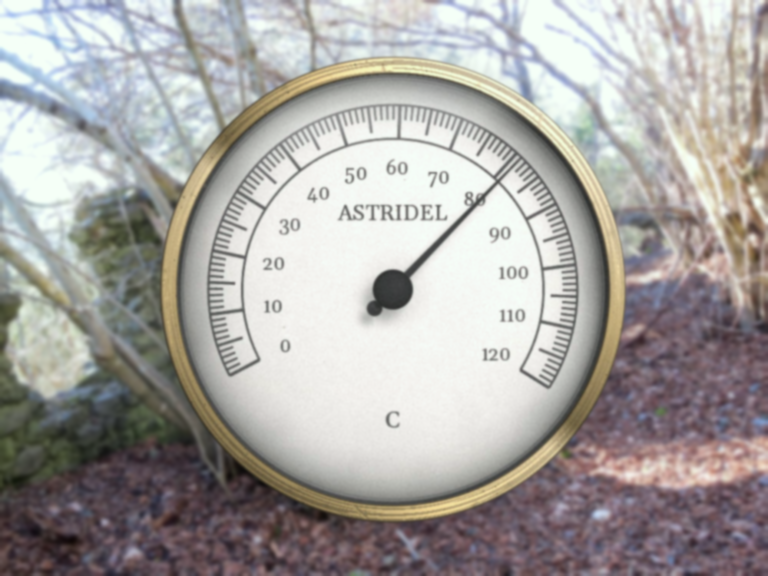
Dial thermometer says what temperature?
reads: 81 °C
